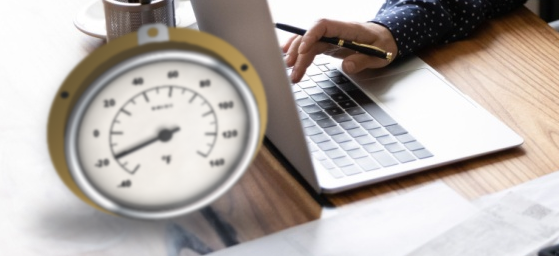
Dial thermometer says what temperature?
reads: -20 °F
